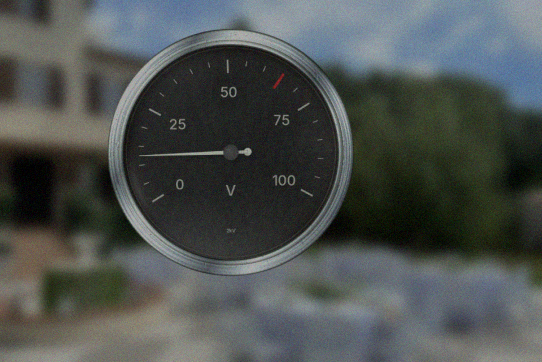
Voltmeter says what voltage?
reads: 12.5 V
